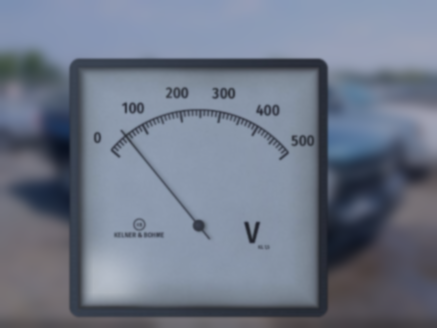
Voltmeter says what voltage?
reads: 50 V
